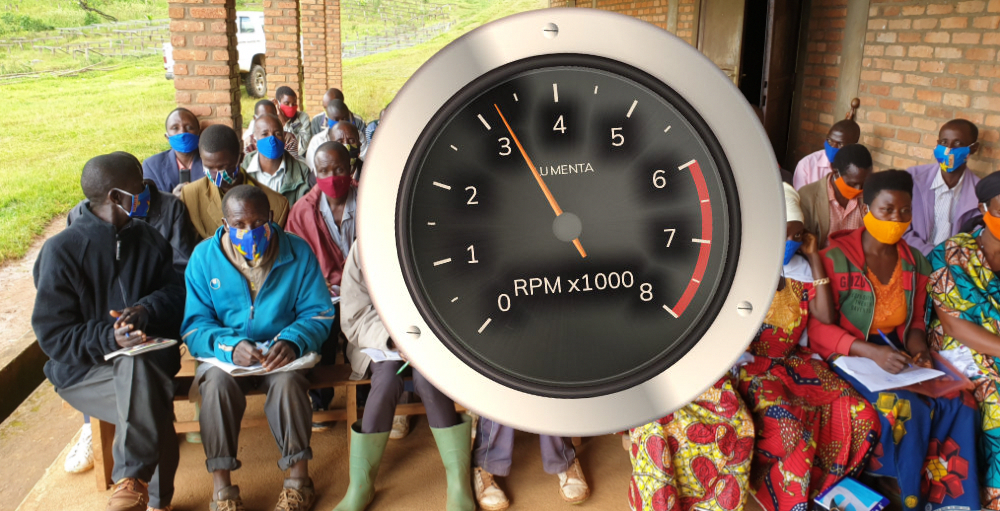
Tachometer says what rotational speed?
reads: 3250 rpm
